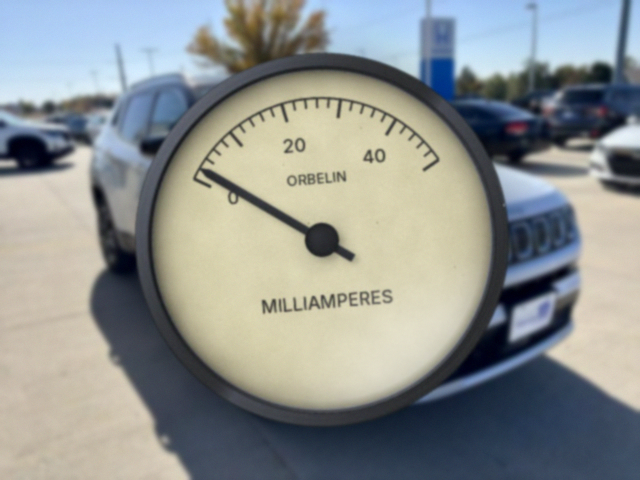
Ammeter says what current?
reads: 2 mA
